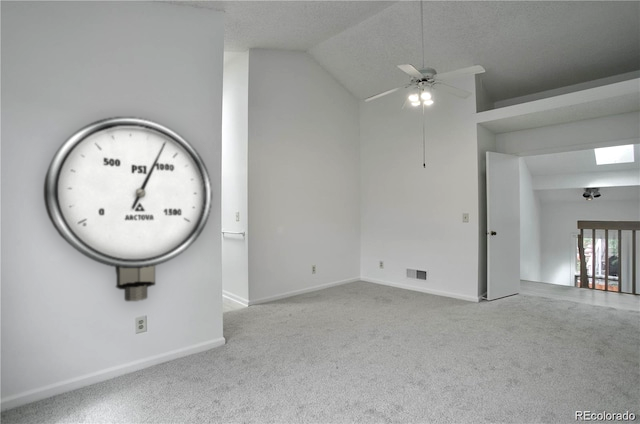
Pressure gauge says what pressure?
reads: 900 psi
